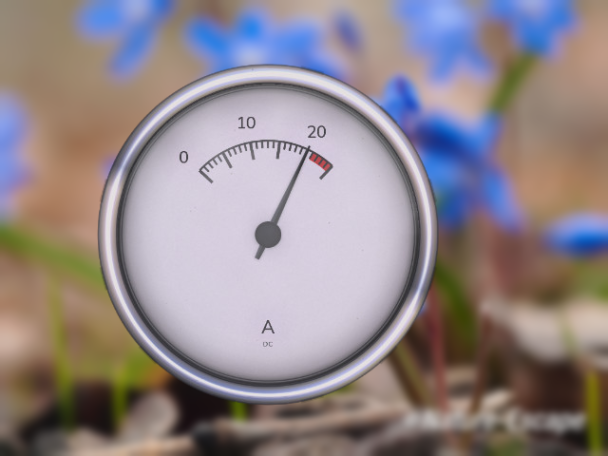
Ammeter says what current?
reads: 20 A
